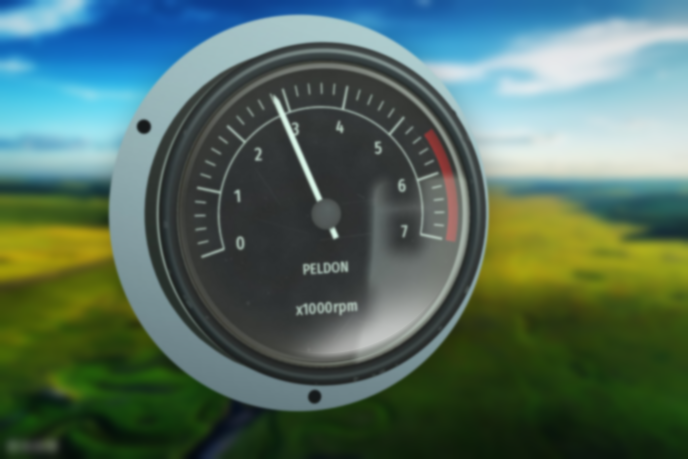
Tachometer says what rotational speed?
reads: 2800 rpm
